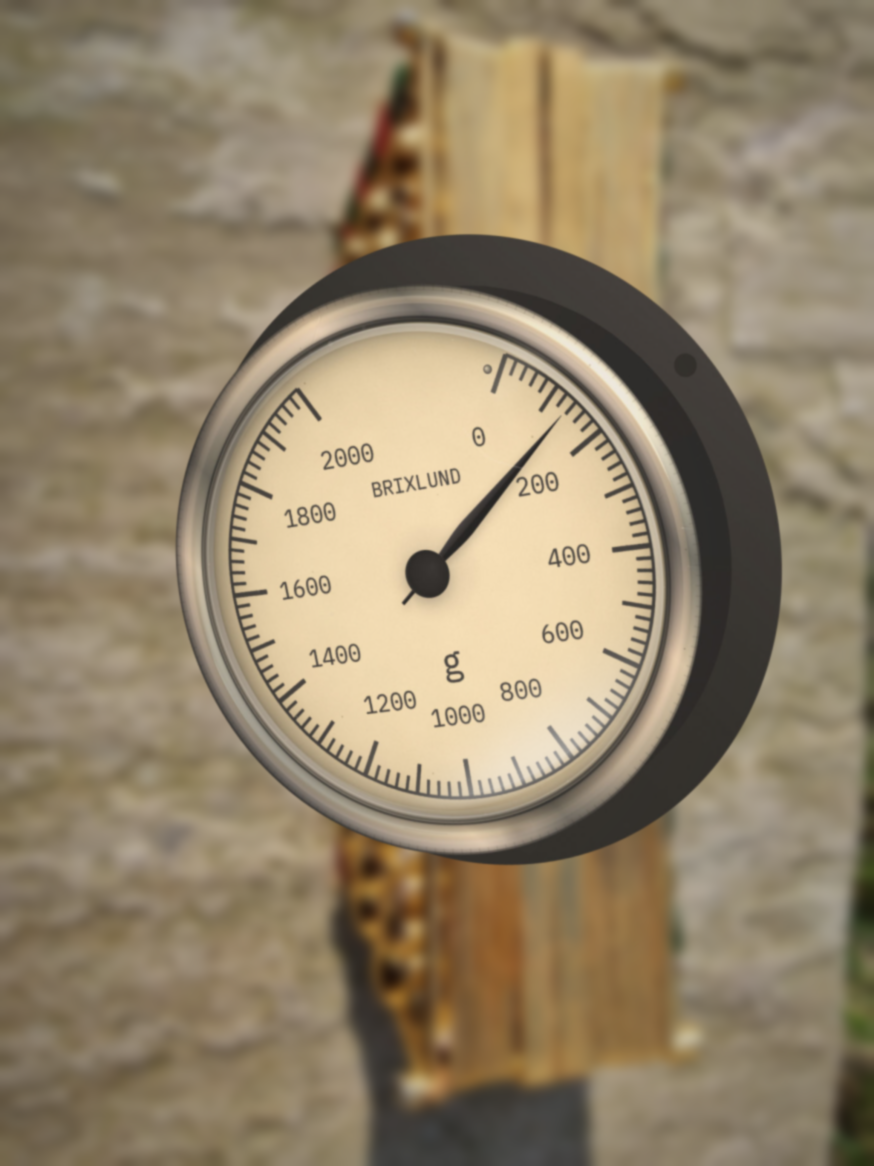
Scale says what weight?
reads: 140 g
